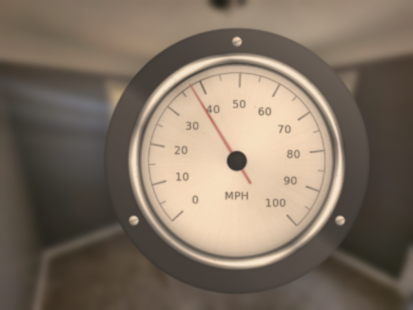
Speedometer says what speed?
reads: 37.5 mph
